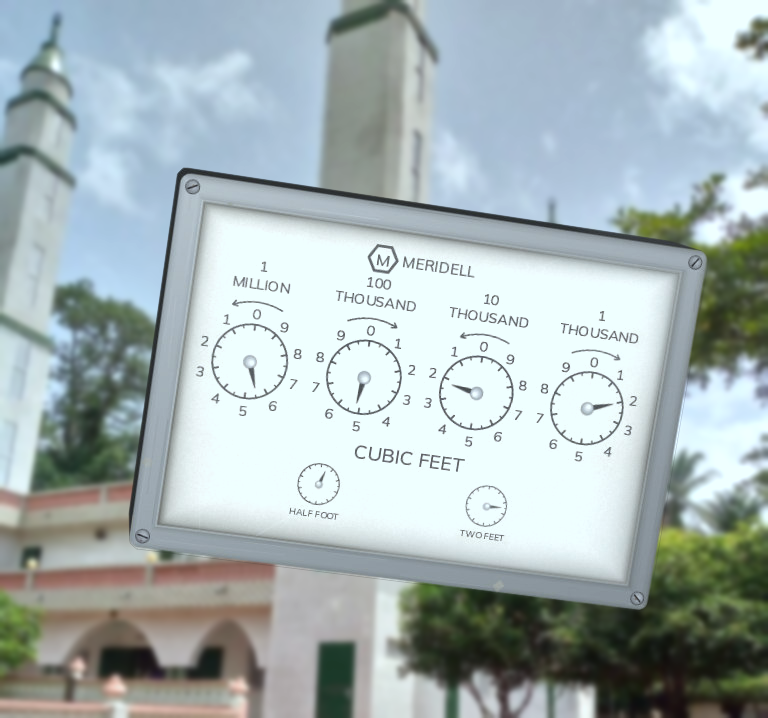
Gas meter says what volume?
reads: 552200 ft³
